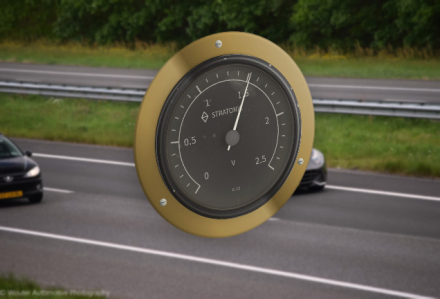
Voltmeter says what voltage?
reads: 1.5 V
